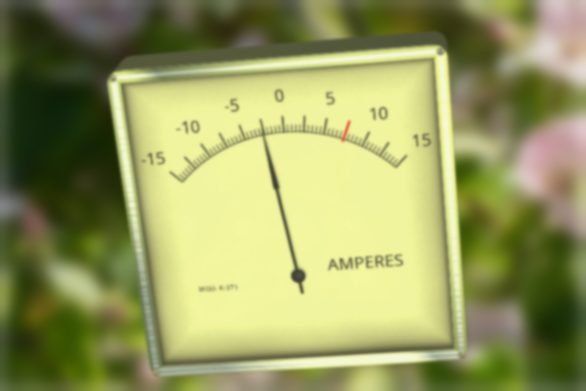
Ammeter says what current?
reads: -2.5 A
